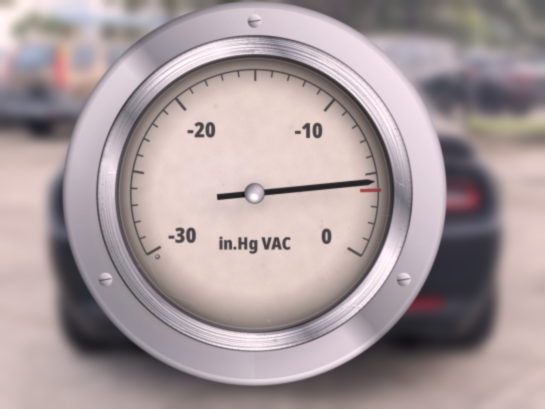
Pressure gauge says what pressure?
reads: -4.5 inHg
